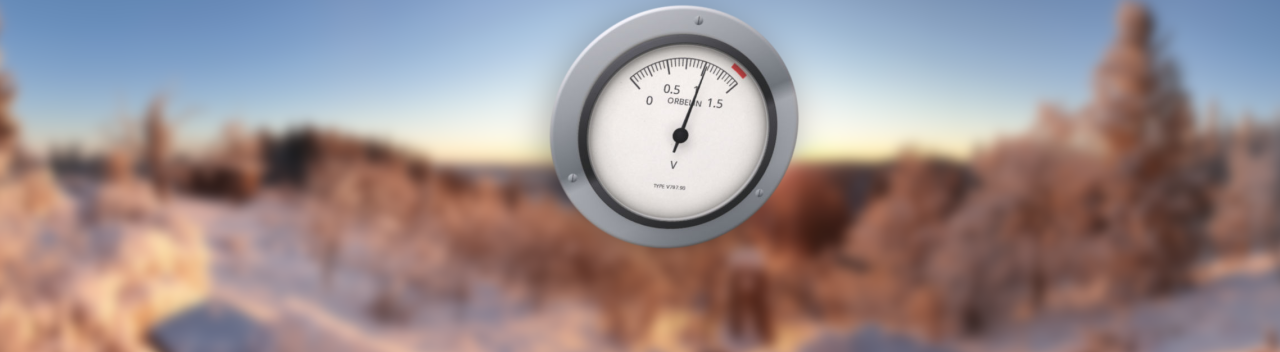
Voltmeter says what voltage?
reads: 1 V
